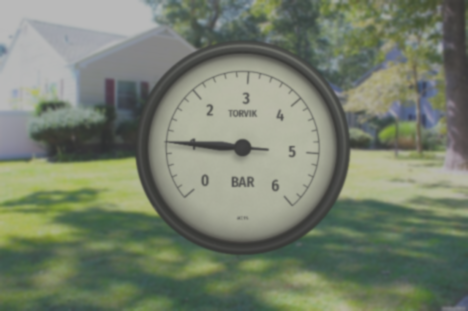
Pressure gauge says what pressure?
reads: 1 bar
